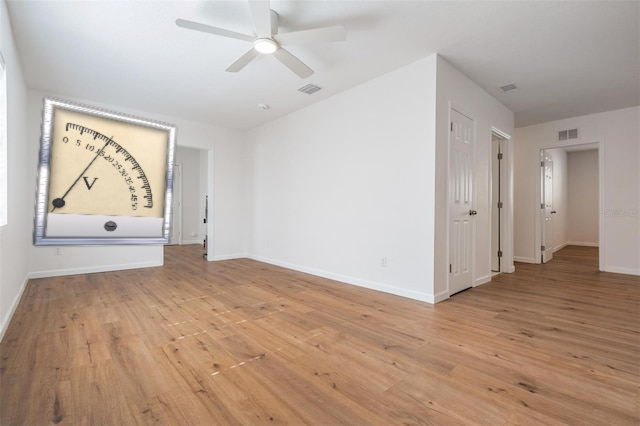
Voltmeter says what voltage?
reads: 15 V
